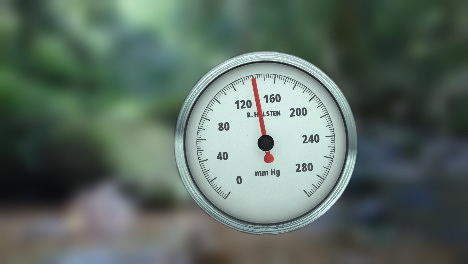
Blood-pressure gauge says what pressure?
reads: 140 mmHg
